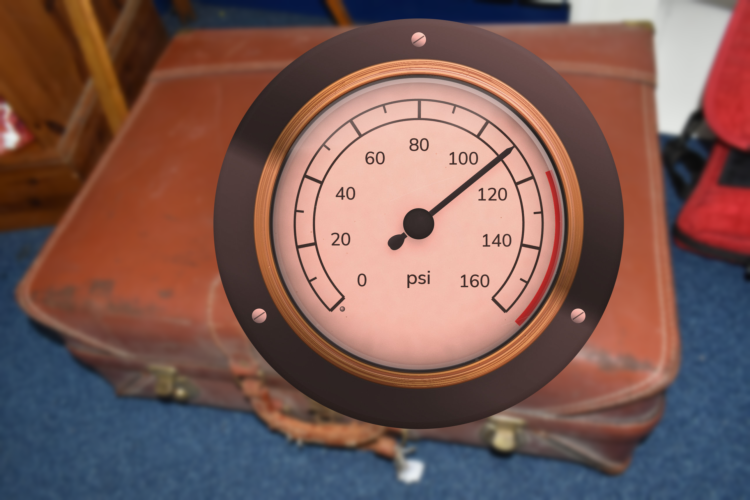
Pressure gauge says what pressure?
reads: 110 psi
